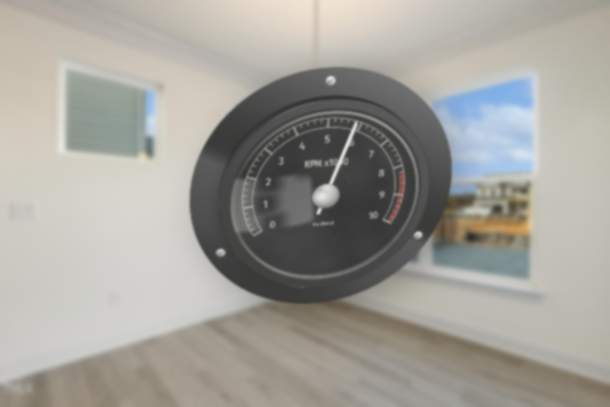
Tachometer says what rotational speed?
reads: 5800 rpm
